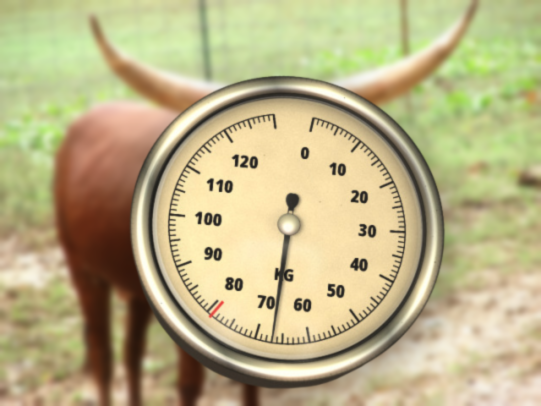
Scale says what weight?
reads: 67 kg
